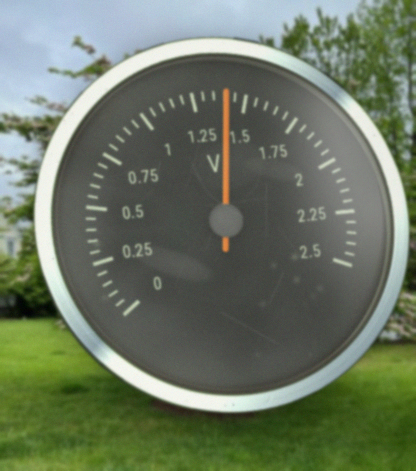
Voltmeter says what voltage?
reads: 1.4 V
